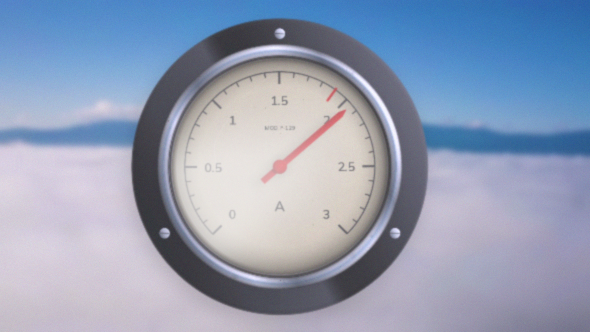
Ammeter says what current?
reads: 2.05 A
